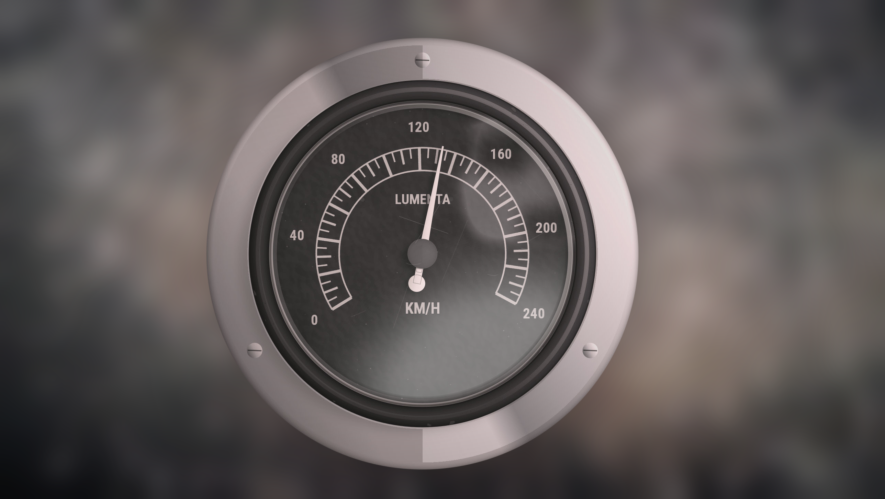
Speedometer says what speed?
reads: 132.5 km/h
